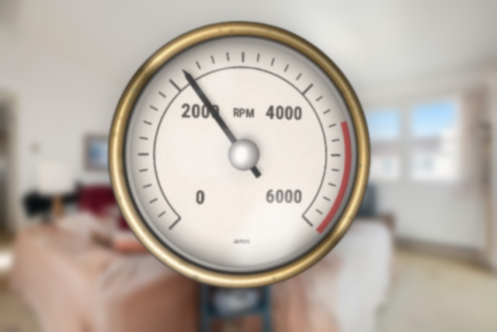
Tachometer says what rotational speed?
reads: 2200 rpm
